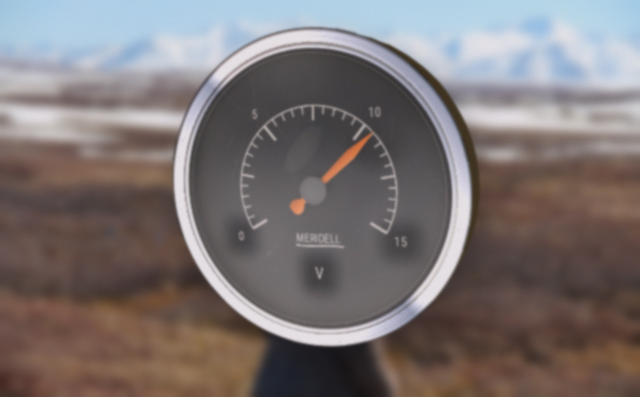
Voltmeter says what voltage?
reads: 10.5 V
